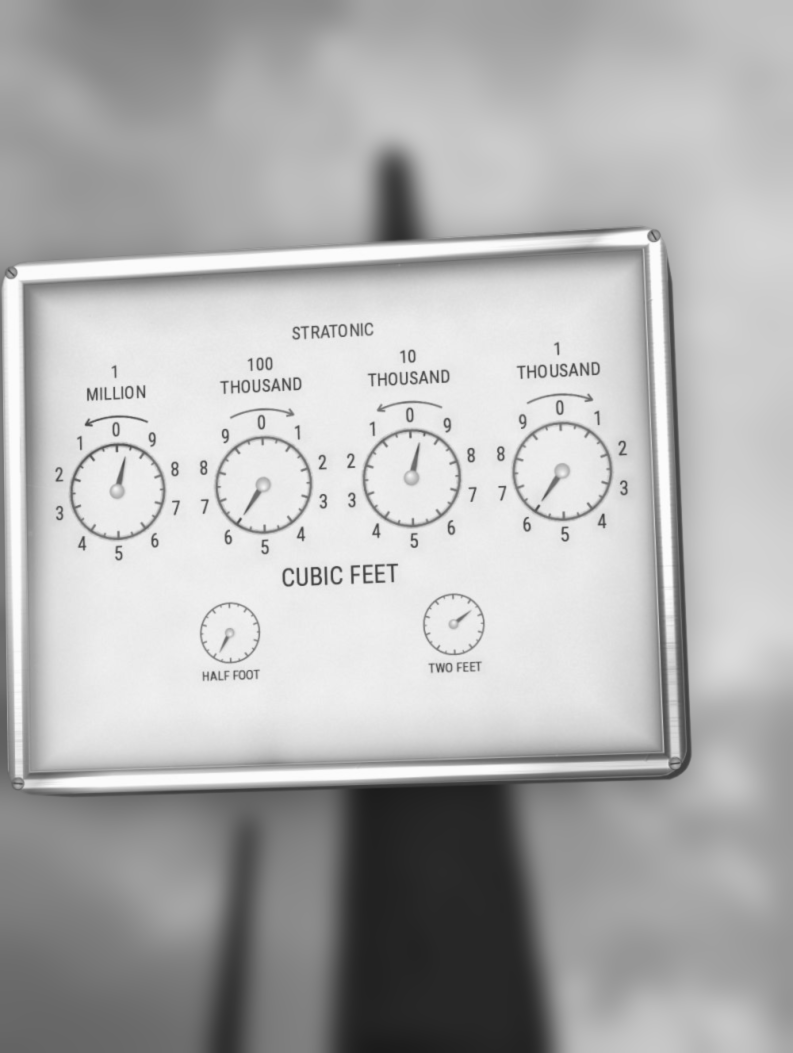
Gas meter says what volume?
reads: 959600 ft³
